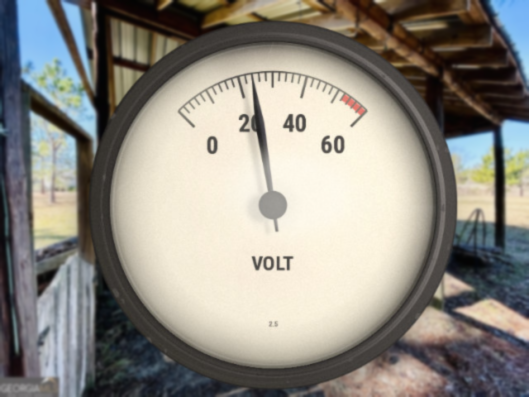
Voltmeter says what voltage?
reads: 24 V
